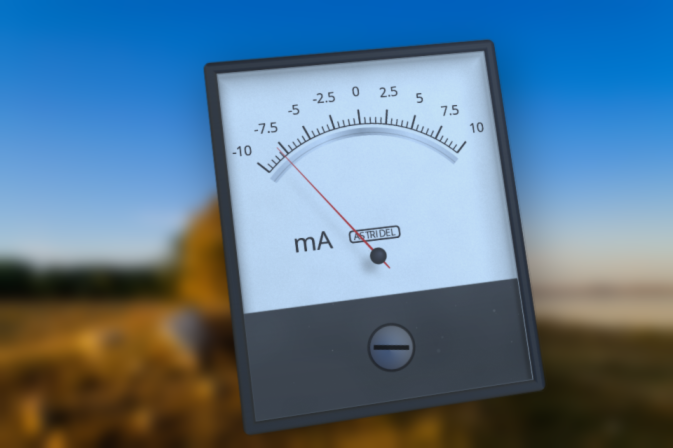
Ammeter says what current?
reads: -8 mA
